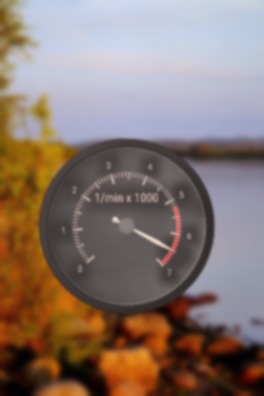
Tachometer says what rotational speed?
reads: 6500 rpm
